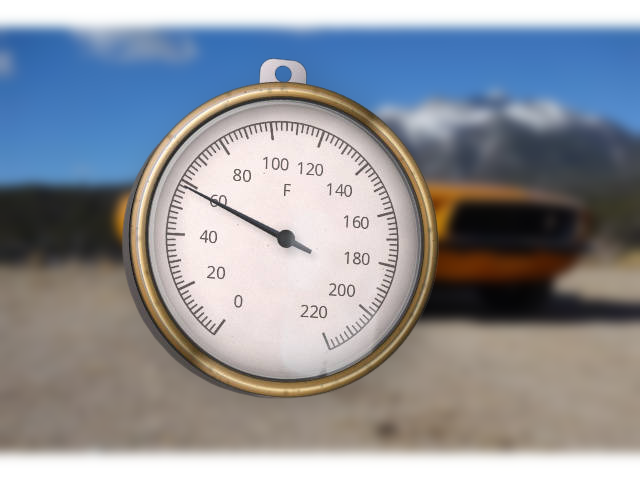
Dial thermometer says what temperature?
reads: 58 °F
